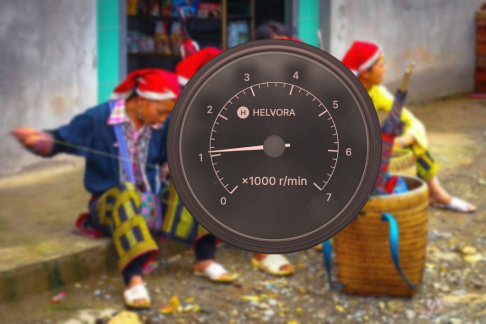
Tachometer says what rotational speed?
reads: 1100 rpm
